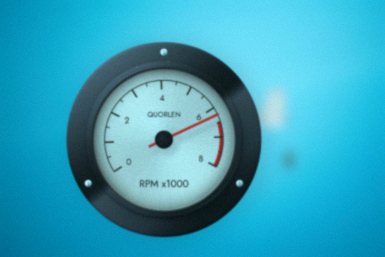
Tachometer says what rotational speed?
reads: 6250 rpm
